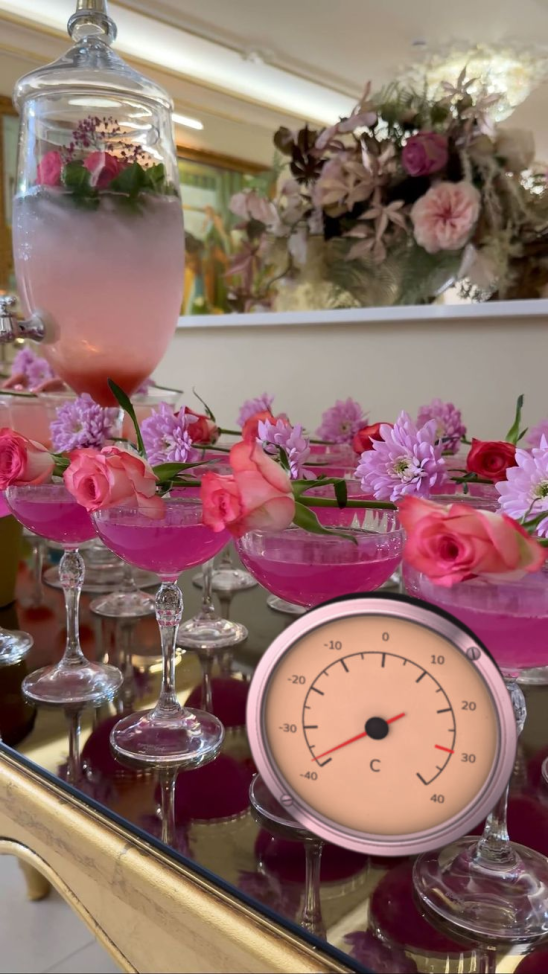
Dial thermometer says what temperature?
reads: -37.5 °C
